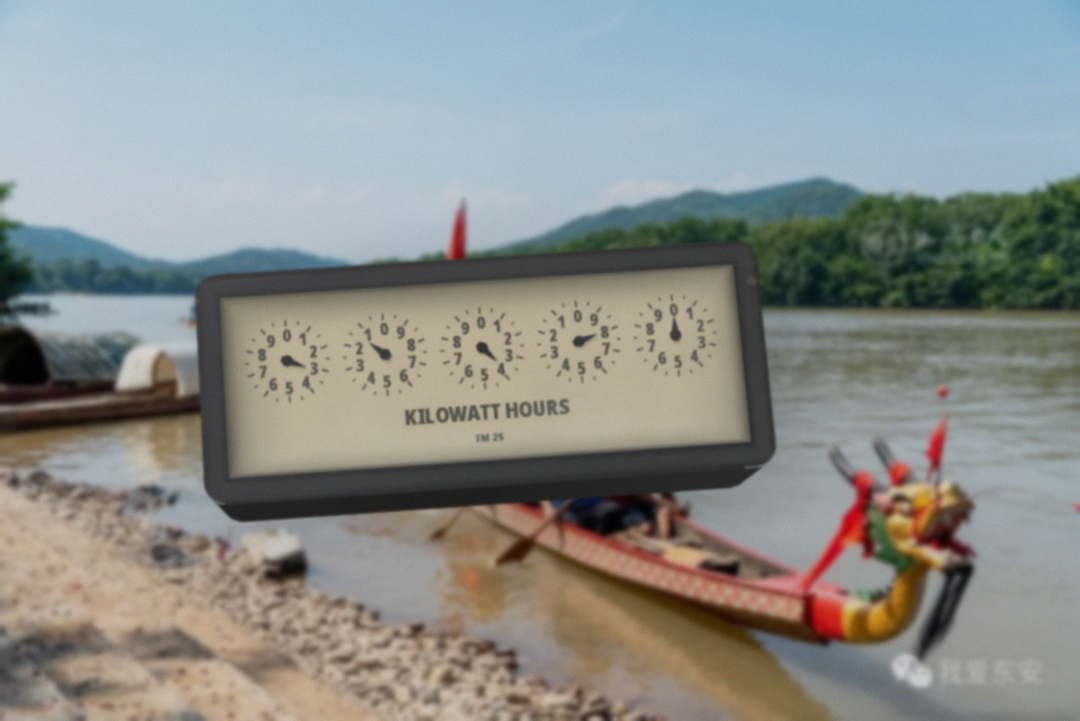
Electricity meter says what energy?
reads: 31380 kWh
